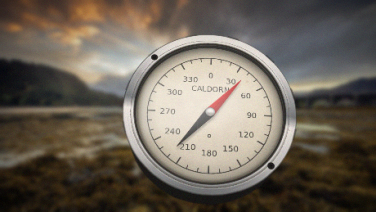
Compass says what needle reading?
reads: 40 °
